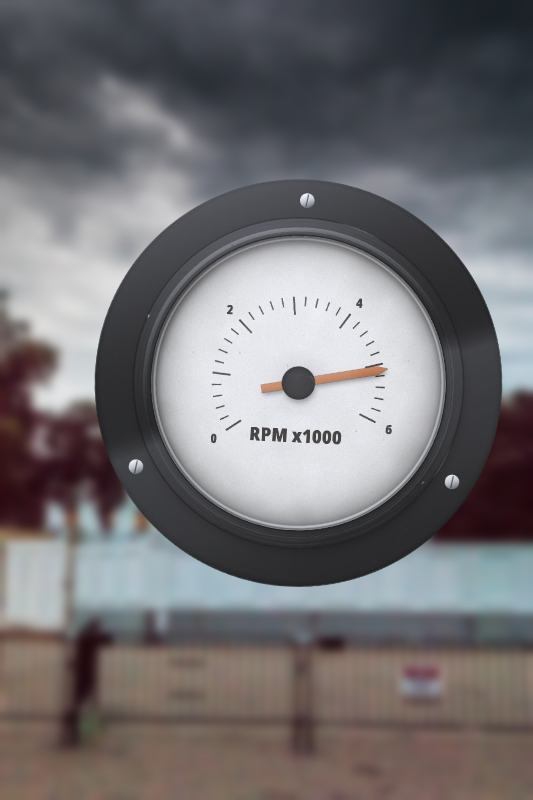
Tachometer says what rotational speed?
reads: 5100 rpm
